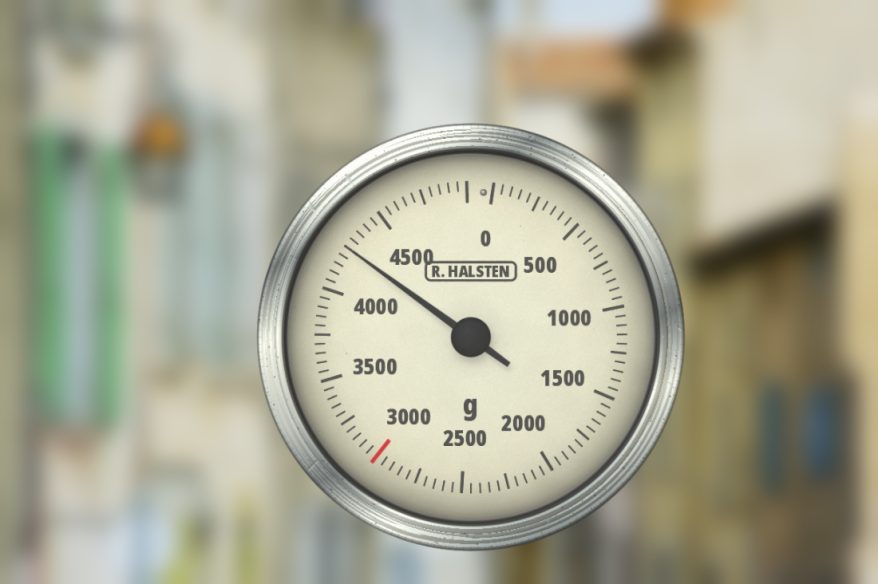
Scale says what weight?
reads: 4250 g
